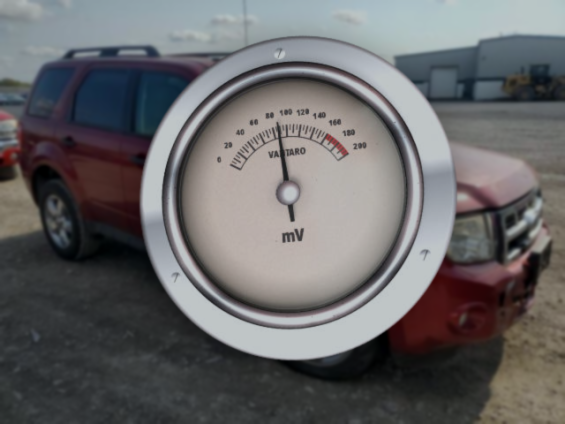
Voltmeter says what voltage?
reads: 90 mV
